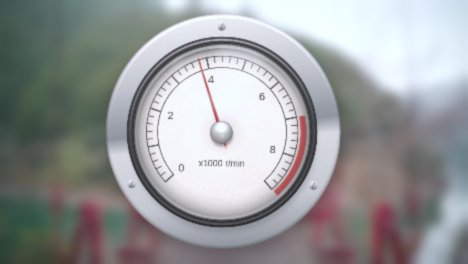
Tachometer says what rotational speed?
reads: 3800 rpm
